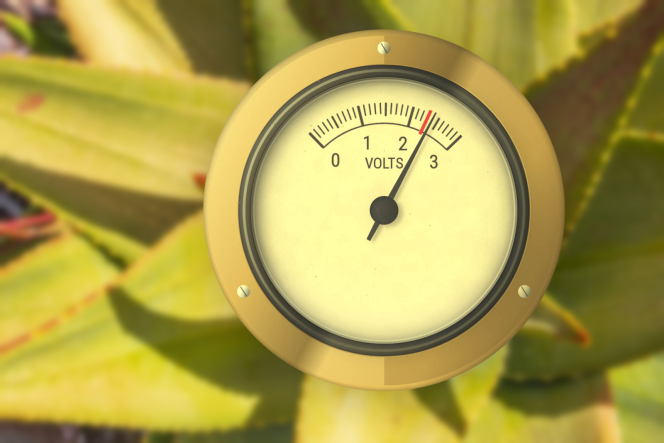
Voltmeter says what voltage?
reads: 2.4 V
